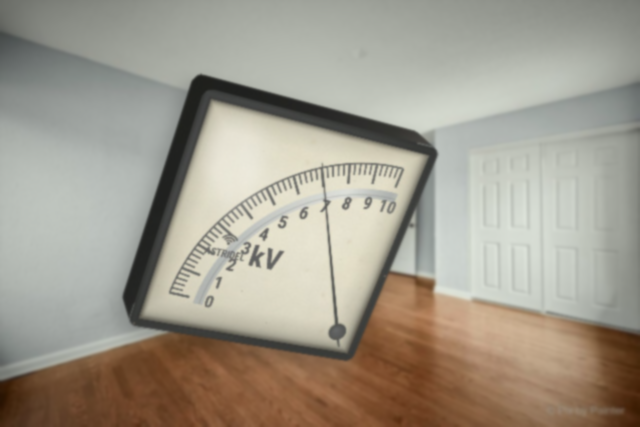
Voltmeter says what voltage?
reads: 7 kV
